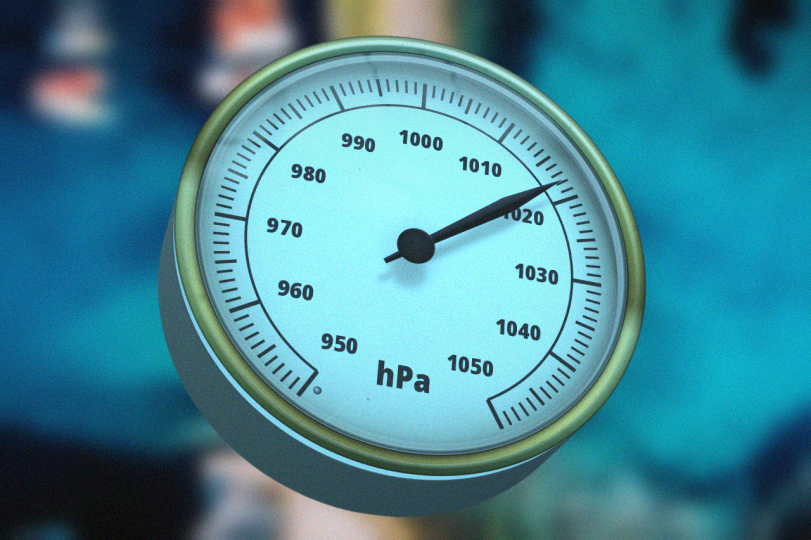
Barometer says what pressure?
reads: 1018 hPa
